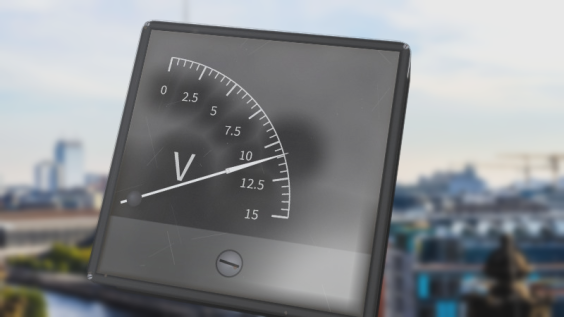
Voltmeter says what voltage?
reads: 11 V
